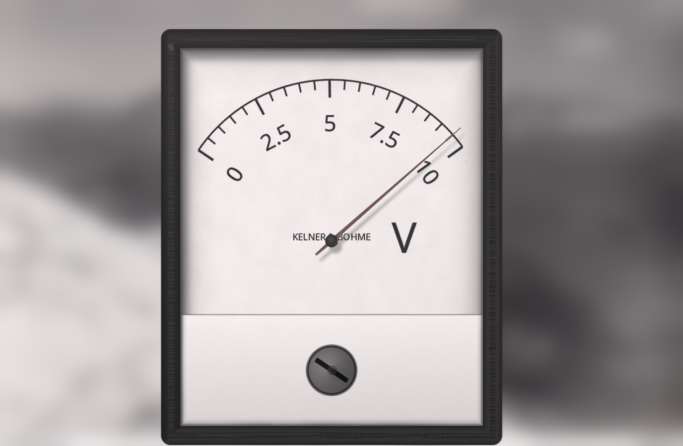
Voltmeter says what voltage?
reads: 9.5 V
